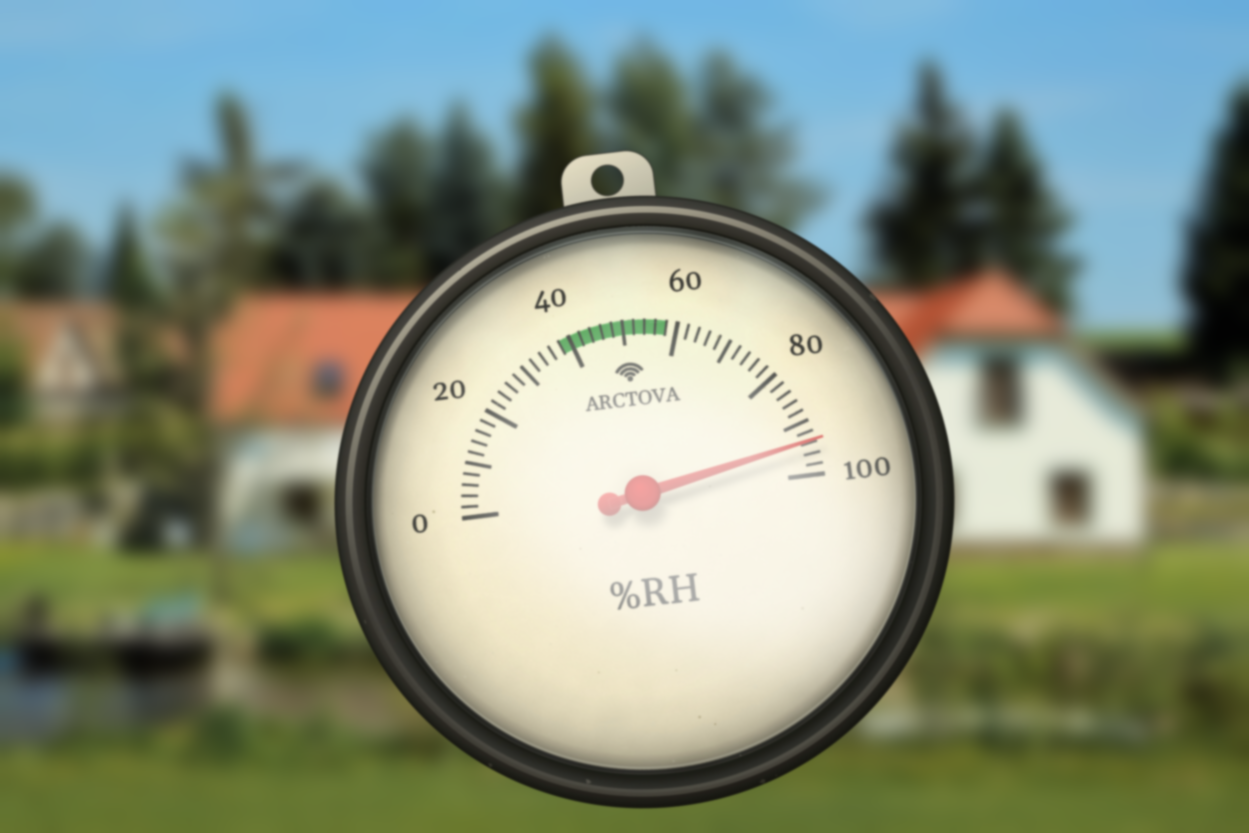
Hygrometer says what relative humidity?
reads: 94 %
